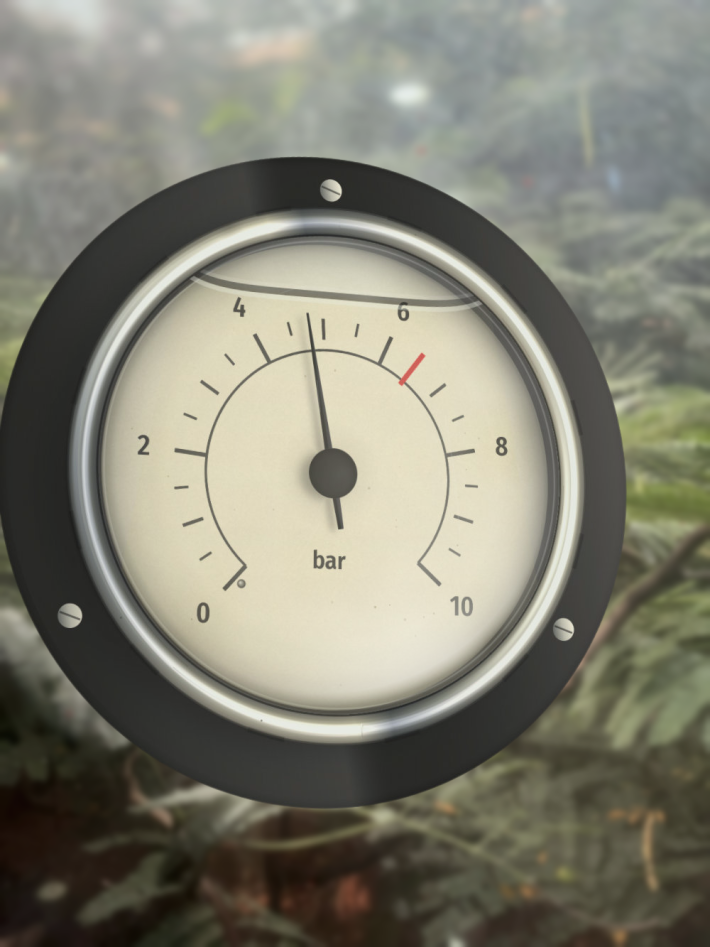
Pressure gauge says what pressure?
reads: 4.75 bar
